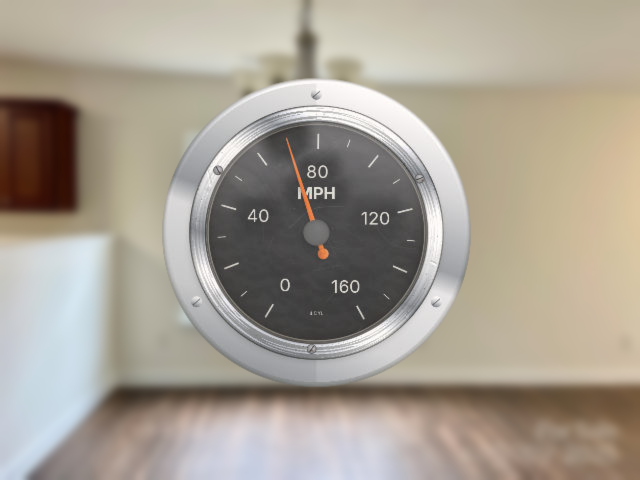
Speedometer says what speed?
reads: 70 mph
